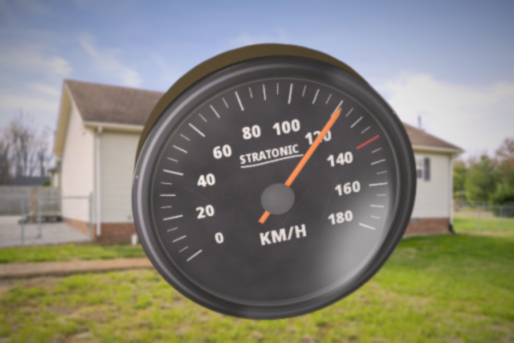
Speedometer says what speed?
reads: 120 km/h
